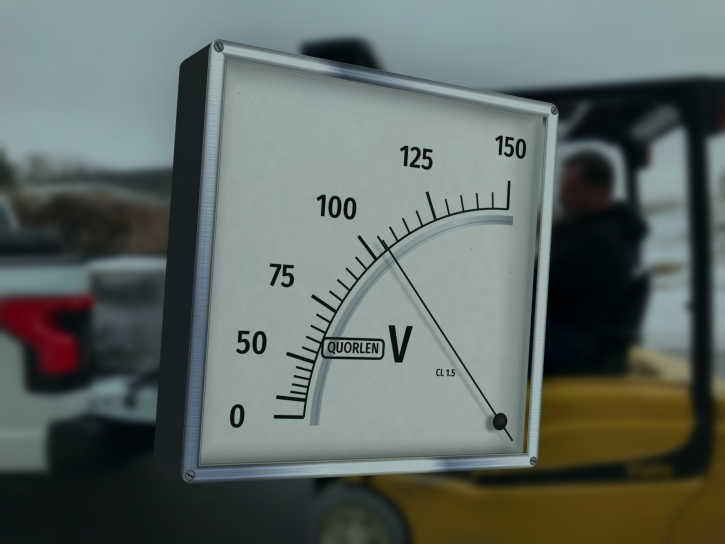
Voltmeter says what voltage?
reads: 105 V
